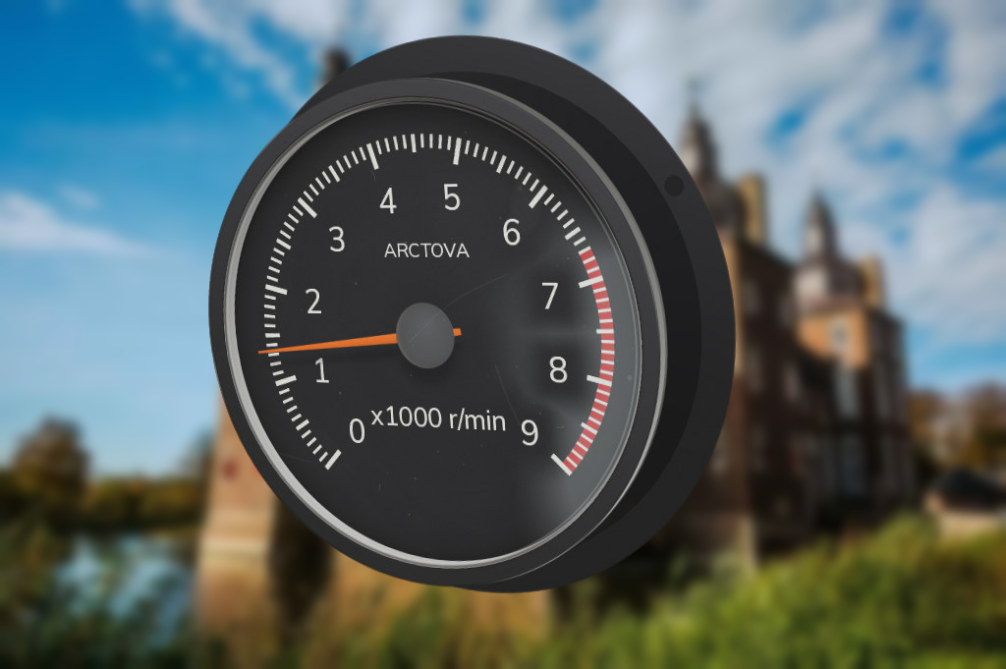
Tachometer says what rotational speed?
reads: 1350 rpm
